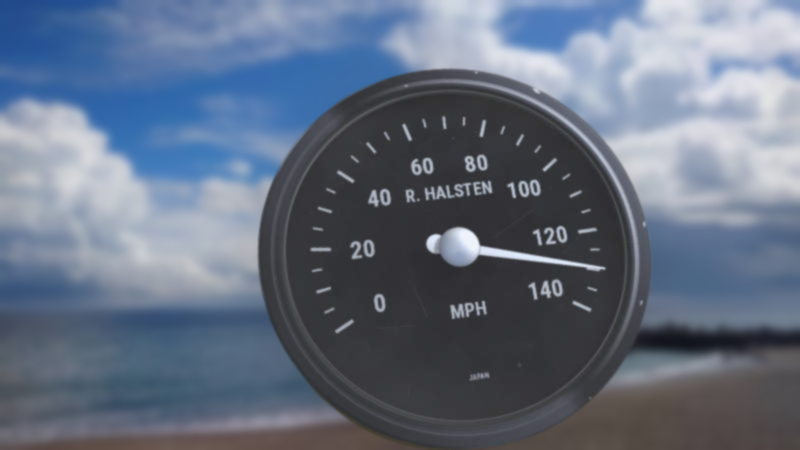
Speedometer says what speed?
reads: 130 mph
